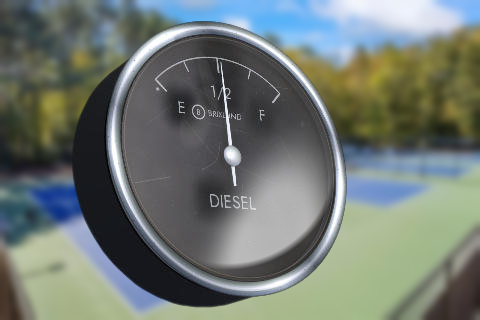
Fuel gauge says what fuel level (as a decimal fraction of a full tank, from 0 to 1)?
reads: 0.5
